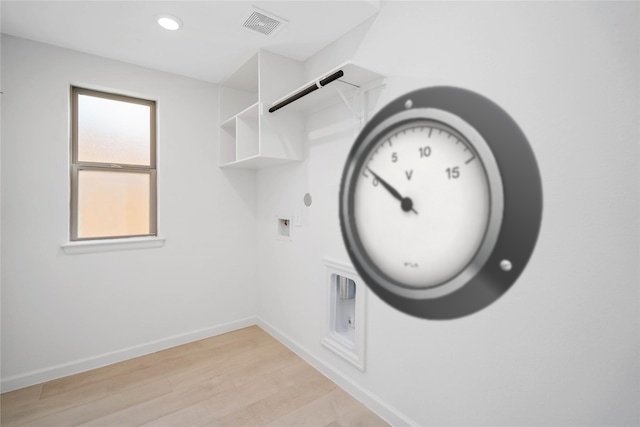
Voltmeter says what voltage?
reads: 1 V
